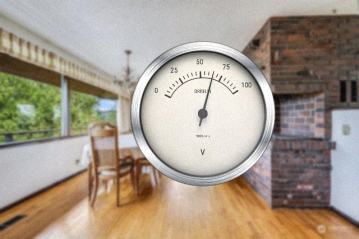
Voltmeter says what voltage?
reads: 65 V
